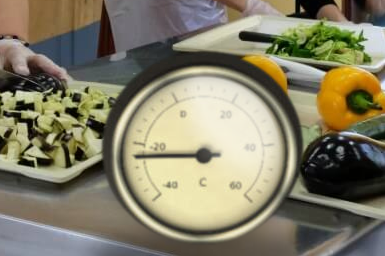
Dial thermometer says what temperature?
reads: -24 °C
